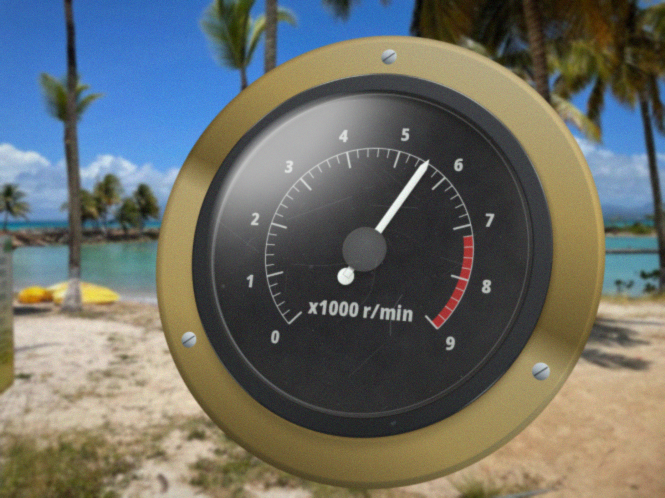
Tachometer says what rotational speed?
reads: 5600 rpm
